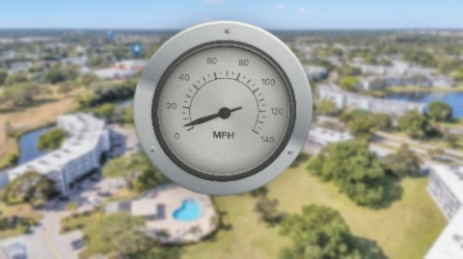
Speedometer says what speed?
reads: 5 mph
